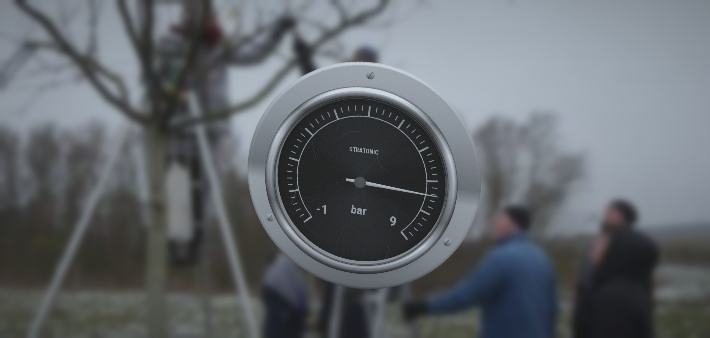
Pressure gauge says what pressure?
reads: 7.4 bar
